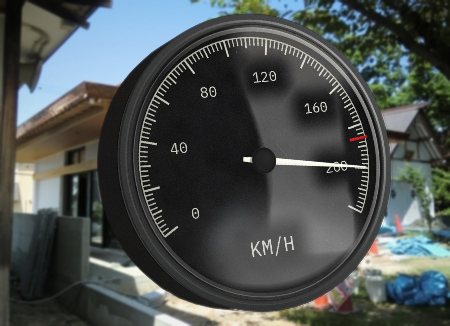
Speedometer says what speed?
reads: 200 km/h
